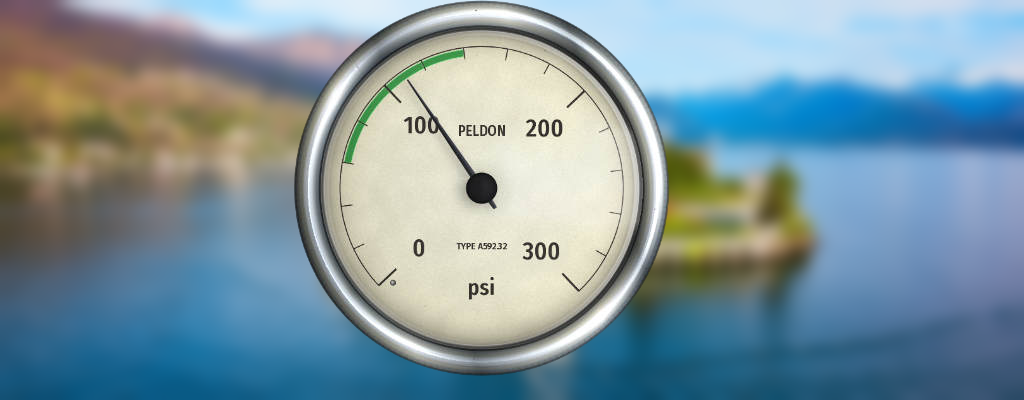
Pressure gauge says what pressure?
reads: 110 psi
